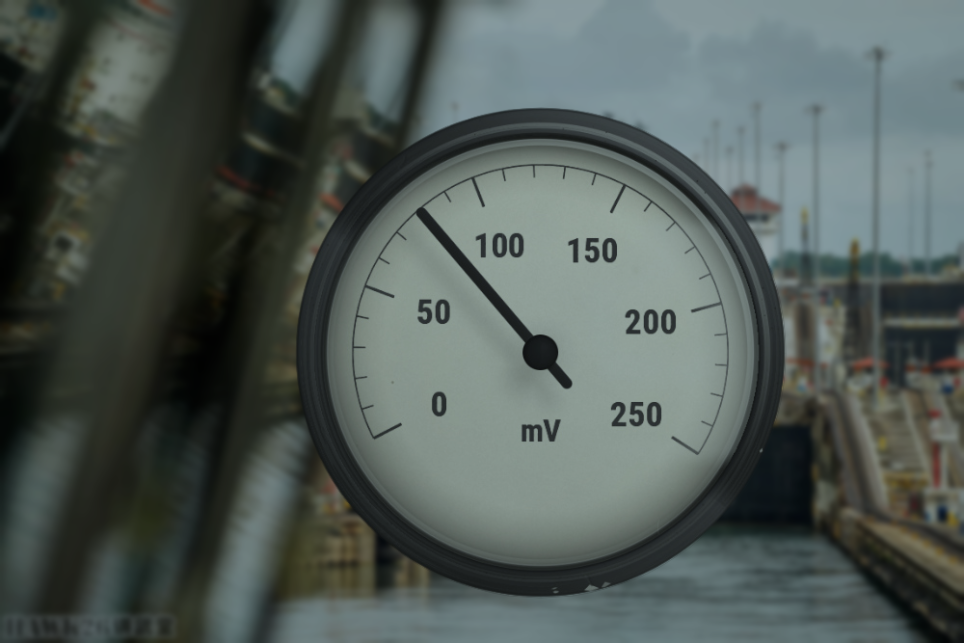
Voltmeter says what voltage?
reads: 80 mV
